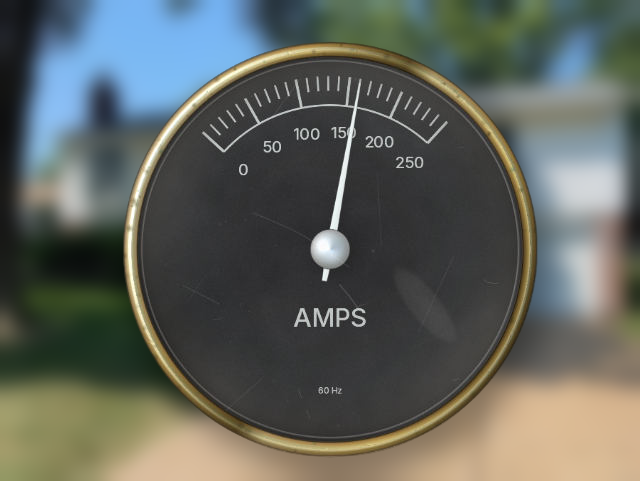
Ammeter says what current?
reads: 160 A
